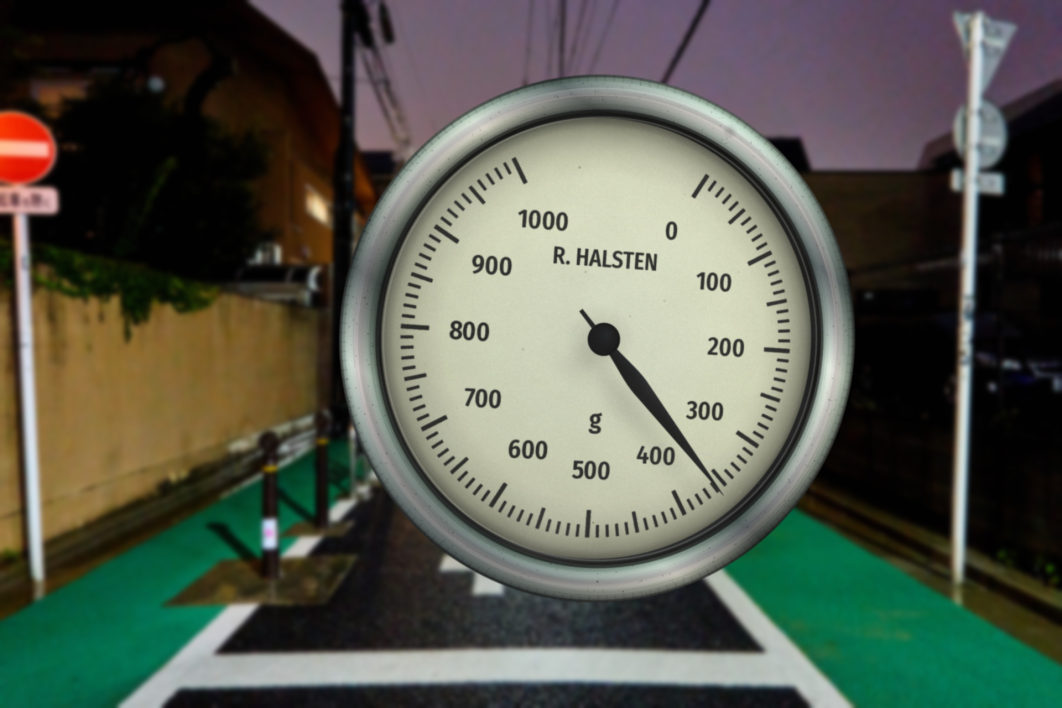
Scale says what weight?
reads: 360 g
